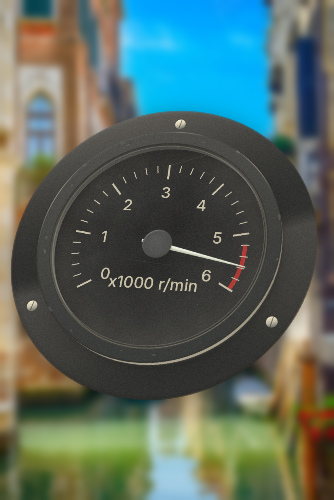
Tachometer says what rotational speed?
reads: 5600 rpm
